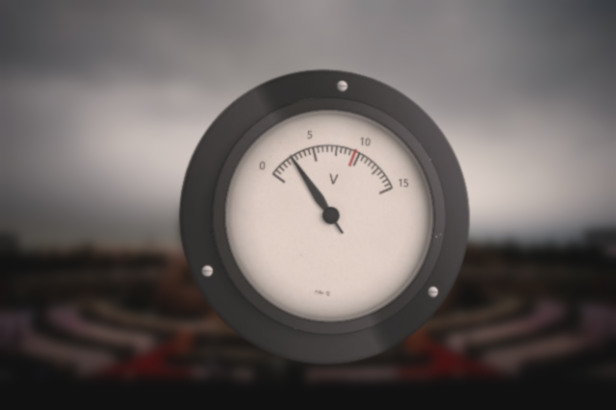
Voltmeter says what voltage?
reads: 2.5 V
